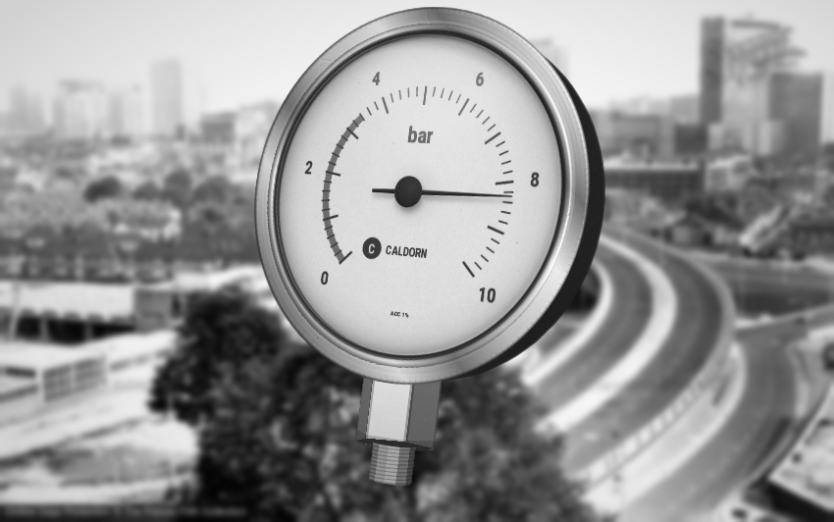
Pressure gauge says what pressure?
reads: 8.3 bar
